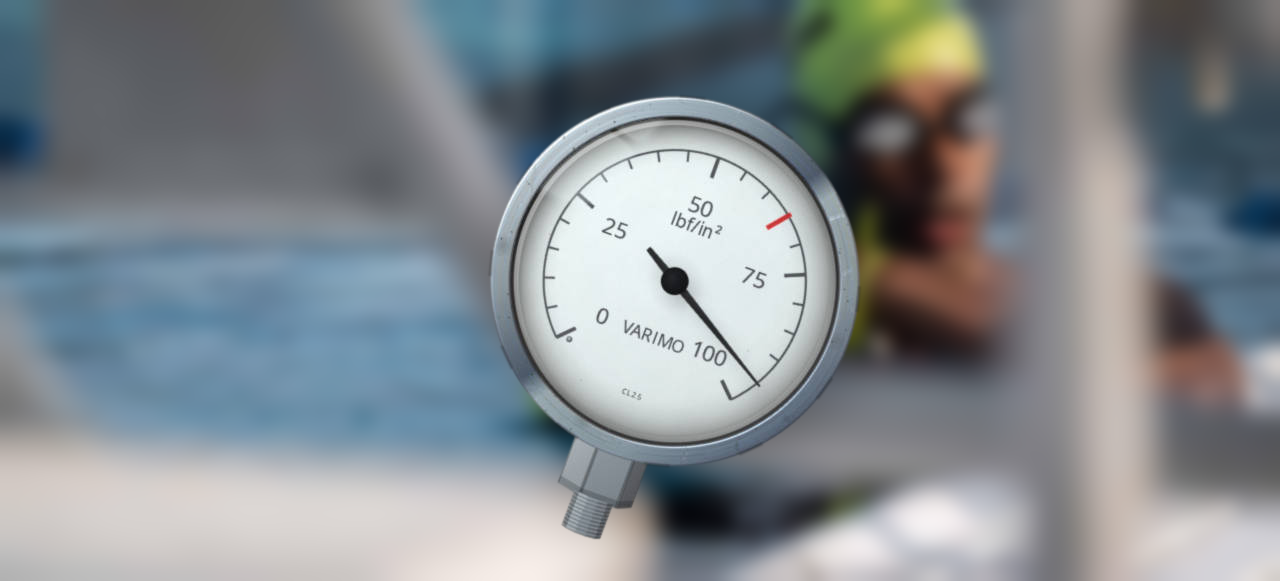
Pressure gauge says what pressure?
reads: 95 psi
